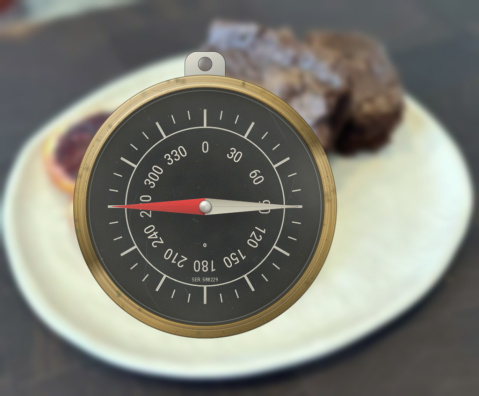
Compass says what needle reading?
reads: 270 °
